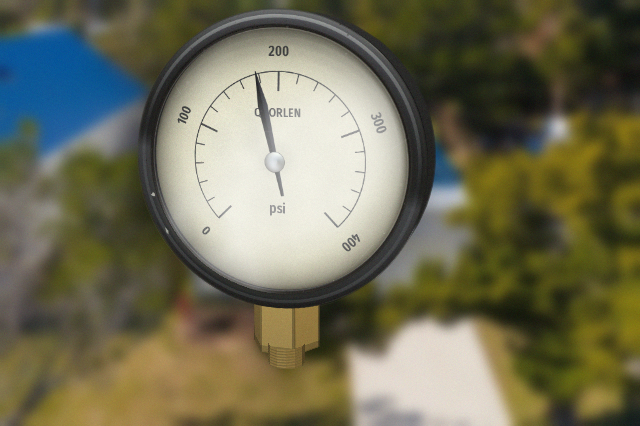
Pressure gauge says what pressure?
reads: 180 psi
